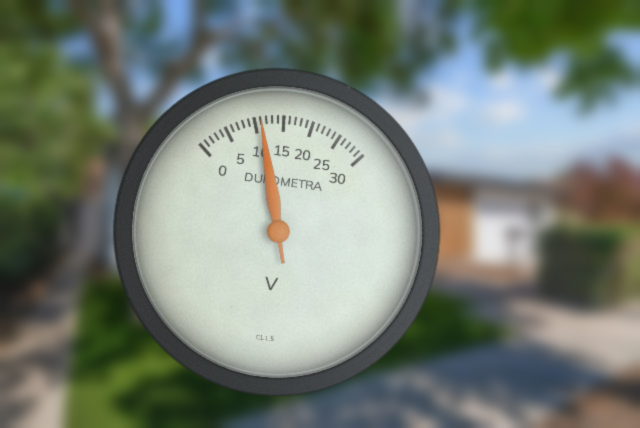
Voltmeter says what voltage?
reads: 11 V
